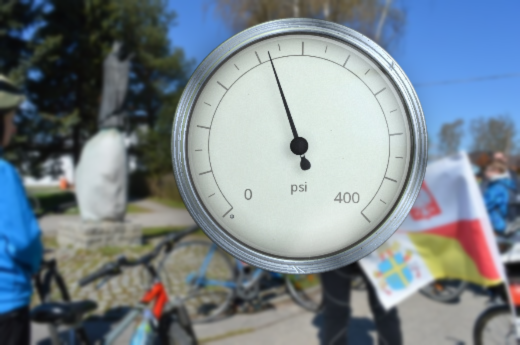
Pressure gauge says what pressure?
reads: 170 psi
